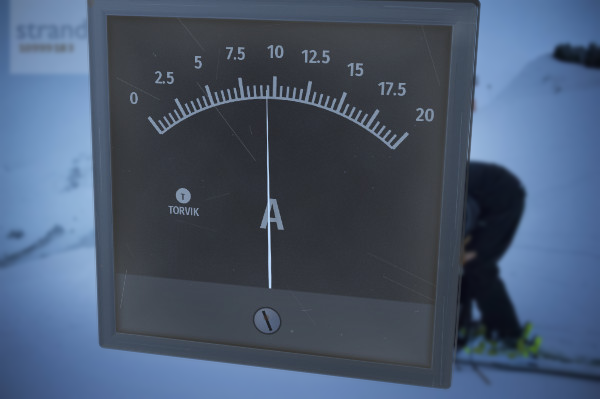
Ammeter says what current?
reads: 9.5 A
